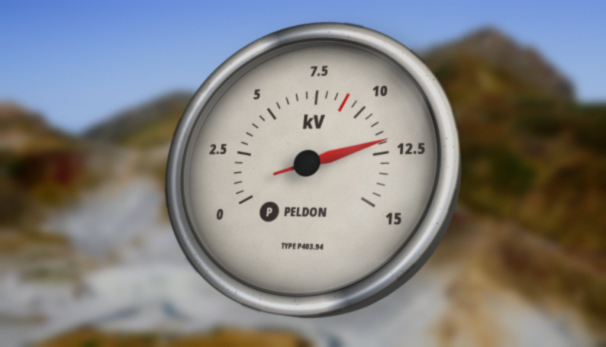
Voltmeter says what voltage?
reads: 12 kV
